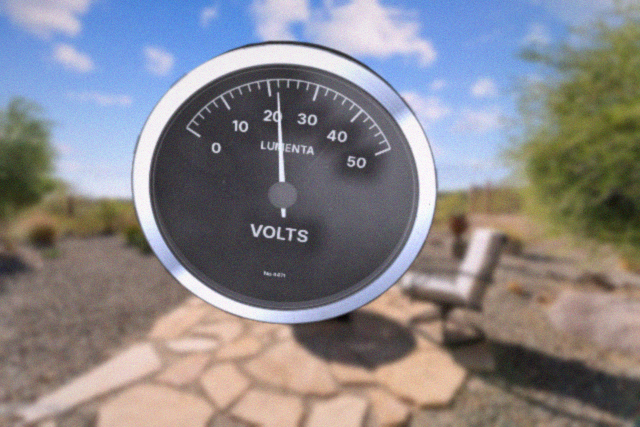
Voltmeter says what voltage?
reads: 22 V
